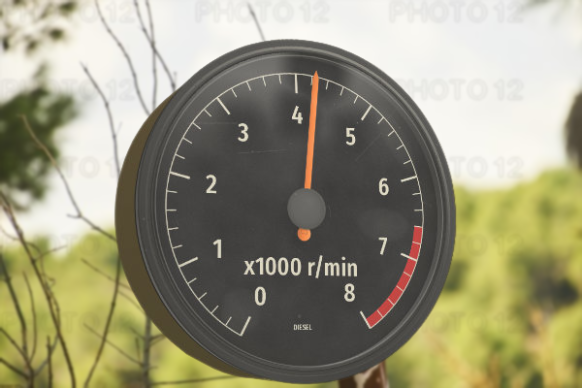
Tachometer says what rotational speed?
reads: 4200 rpm
